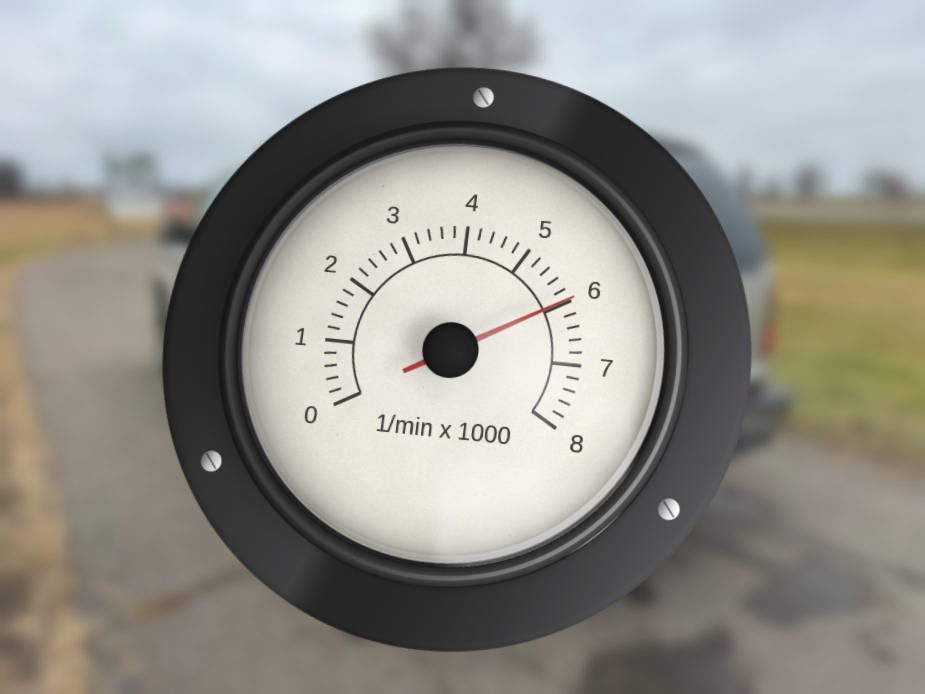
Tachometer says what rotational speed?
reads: 6000 rpm
